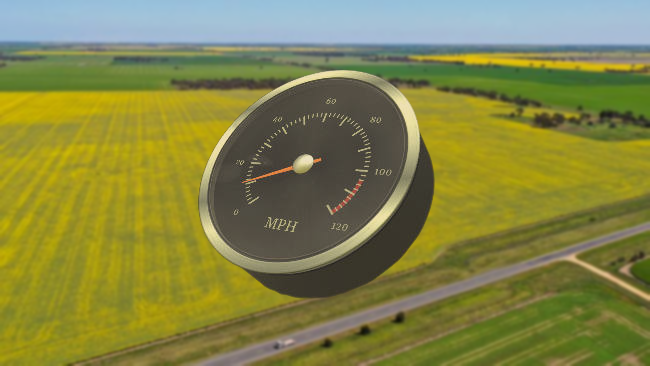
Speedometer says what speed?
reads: 10 mph
